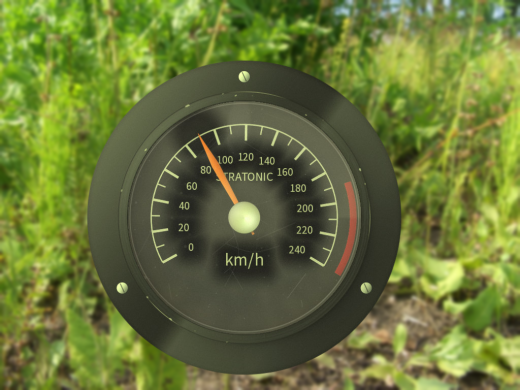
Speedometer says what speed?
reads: 90 km/h
